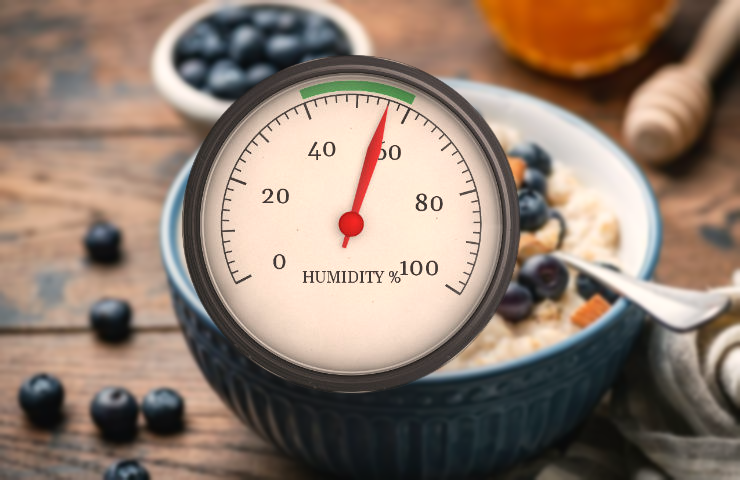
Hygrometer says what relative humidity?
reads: 56 %
